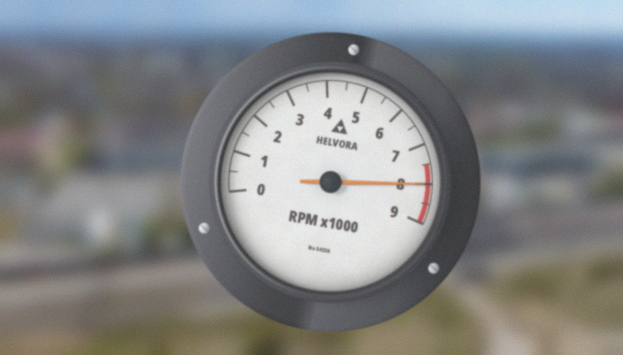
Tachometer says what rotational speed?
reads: 8000 rpm
